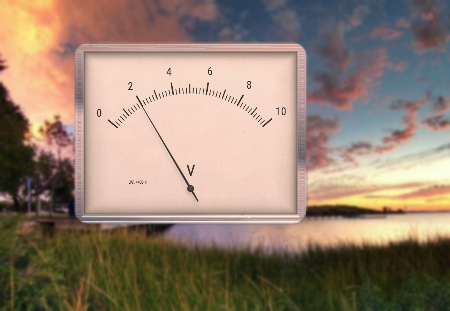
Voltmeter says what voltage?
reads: 2 V
